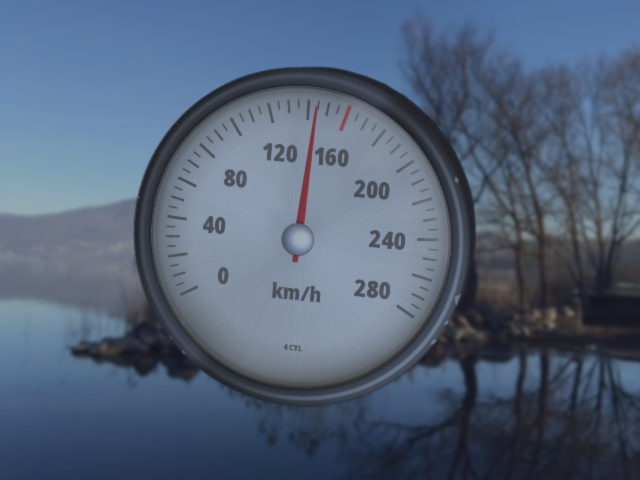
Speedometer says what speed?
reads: 145 km/h
